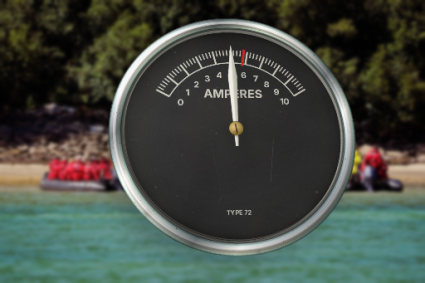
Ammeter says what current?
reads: 5 A
